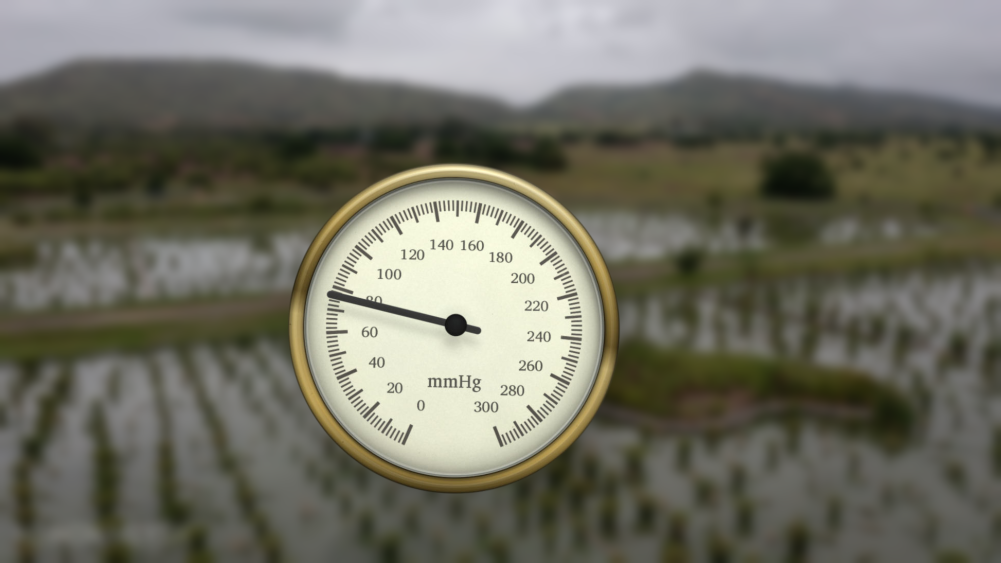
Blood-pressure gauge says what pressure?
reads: 76 mmHg
